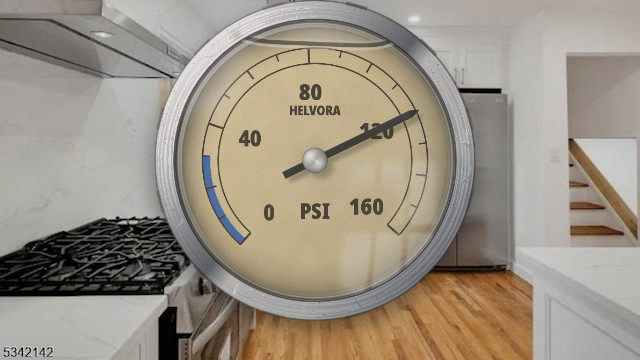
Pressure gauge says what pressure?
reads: 120 psi
